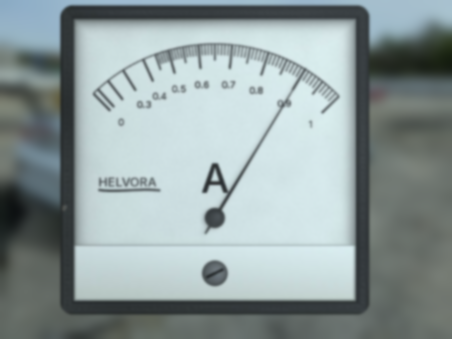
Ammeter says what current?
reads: 0.9 A
